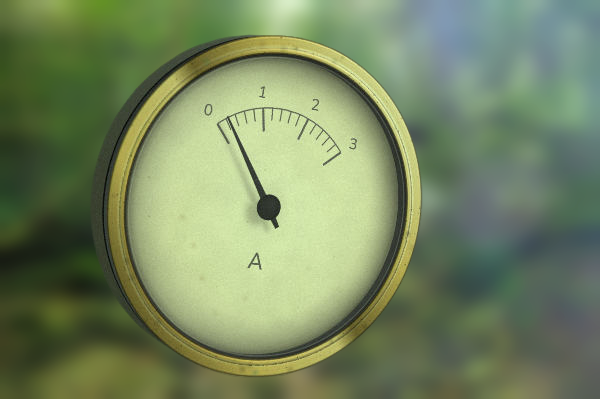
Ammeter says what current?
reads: 0.2 A
